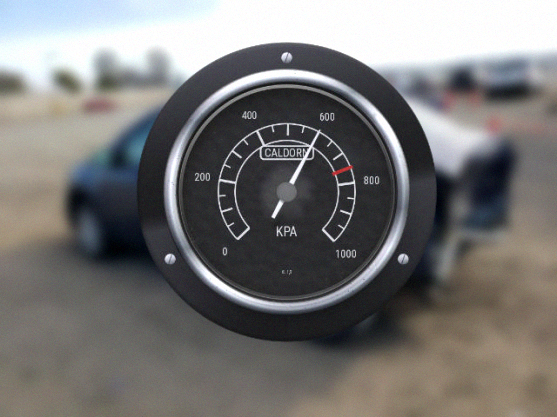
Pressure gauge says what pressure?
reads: 600 kPa
